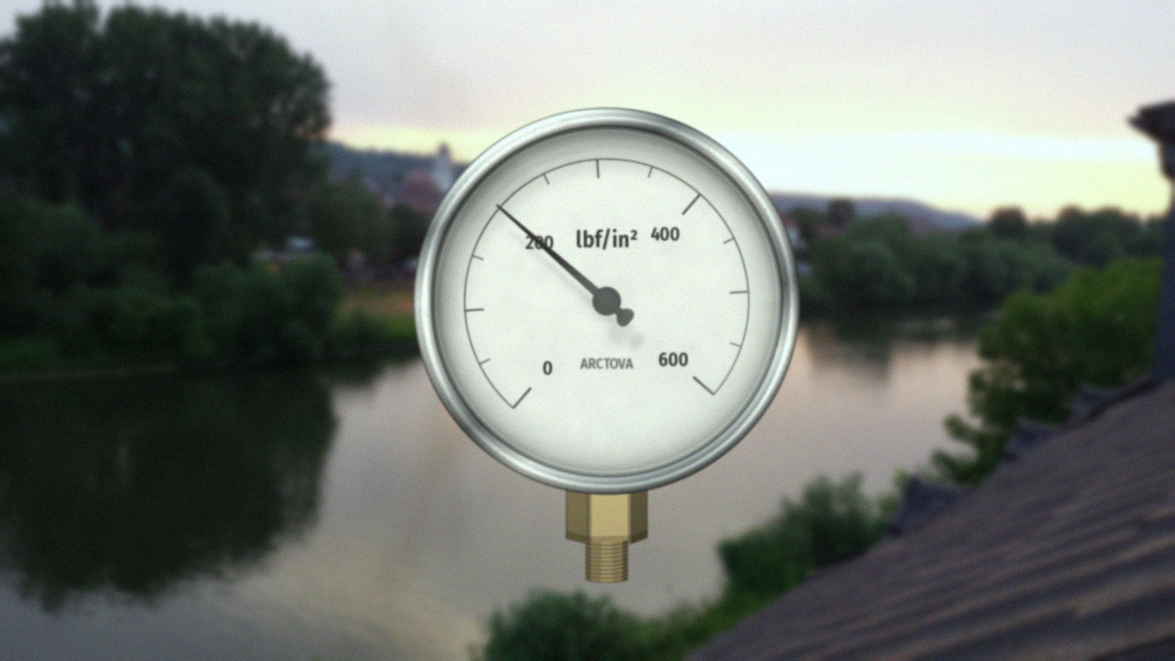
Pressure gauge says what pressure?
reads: 200 psi
